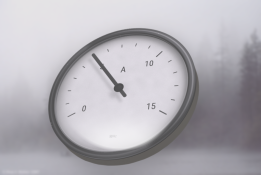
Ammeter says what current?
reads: 5 A
